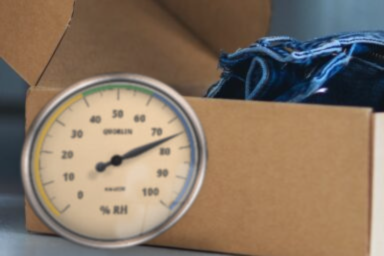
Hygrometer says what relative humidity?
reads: 75 %
